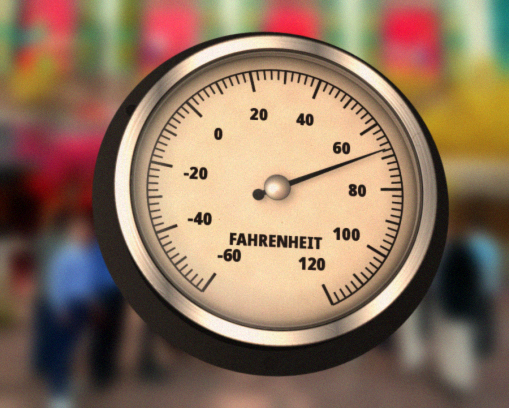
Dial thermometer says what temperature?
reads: 68 °F
